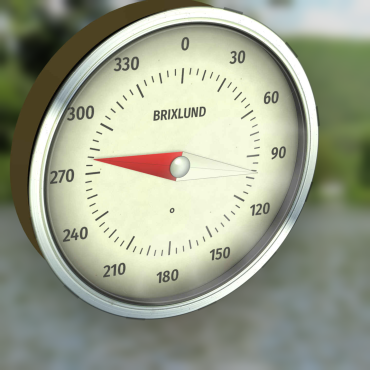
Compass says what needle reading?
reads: 280 °
